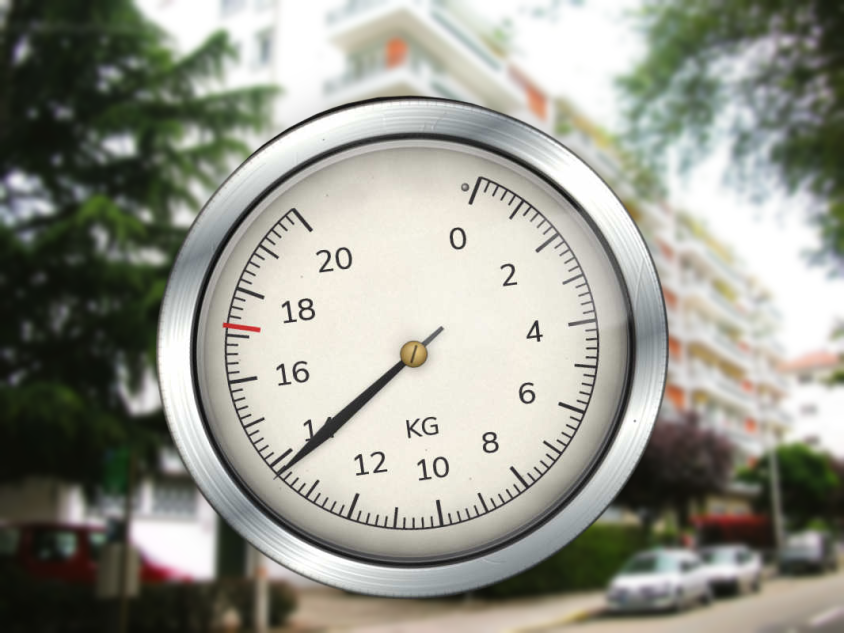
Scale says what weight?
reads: 13.8 kg
